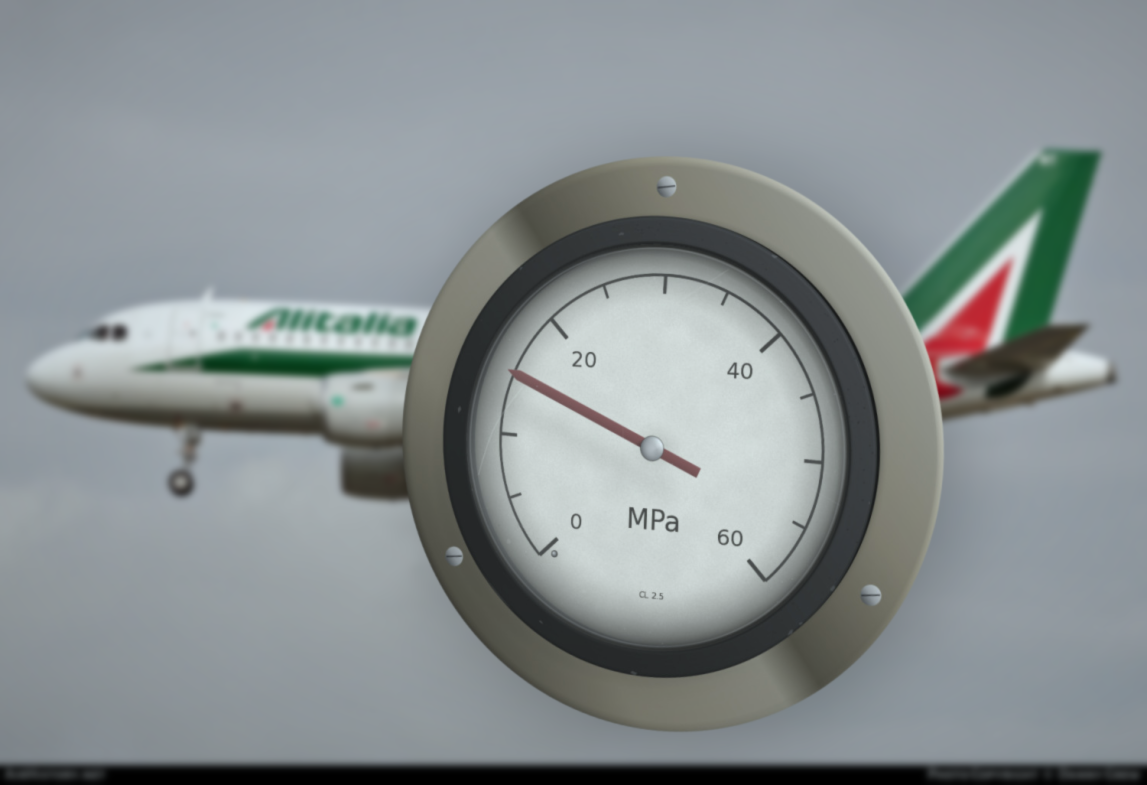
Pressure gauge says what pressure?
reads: 15 MPa
